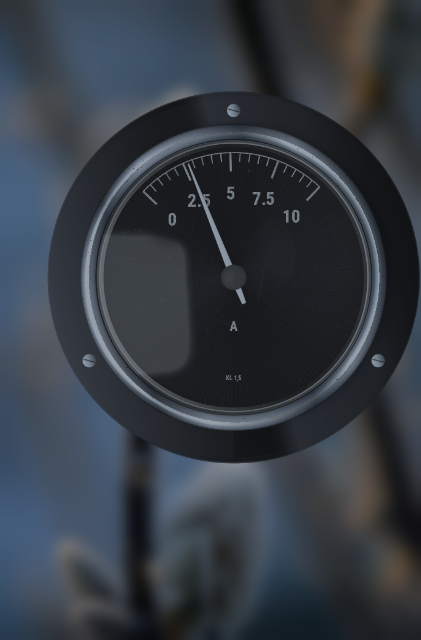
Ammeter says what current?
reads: 2.75 A
